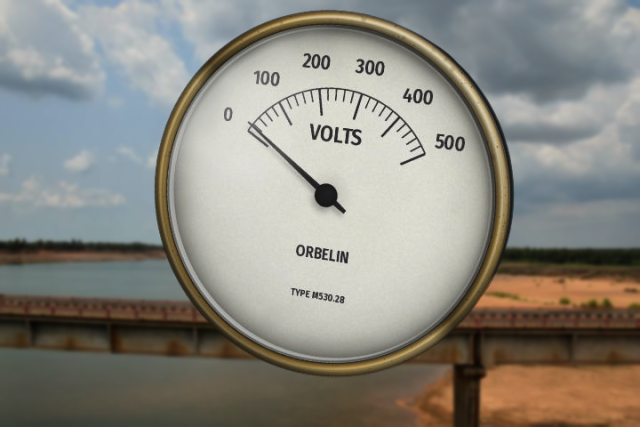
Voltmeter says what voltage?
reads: 20 V
